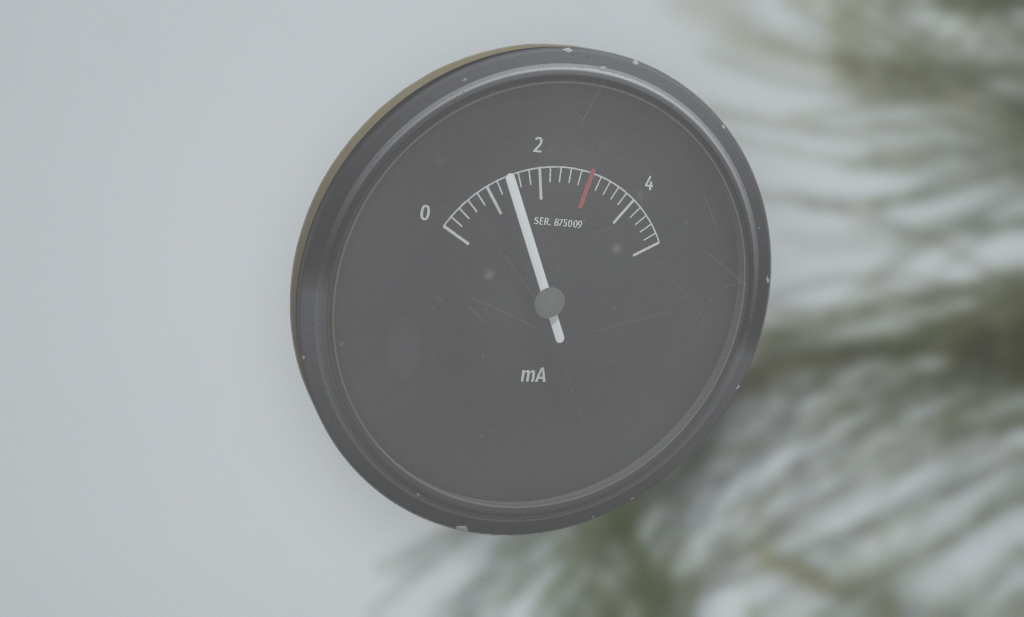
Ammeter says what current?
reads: 1.4 mA
